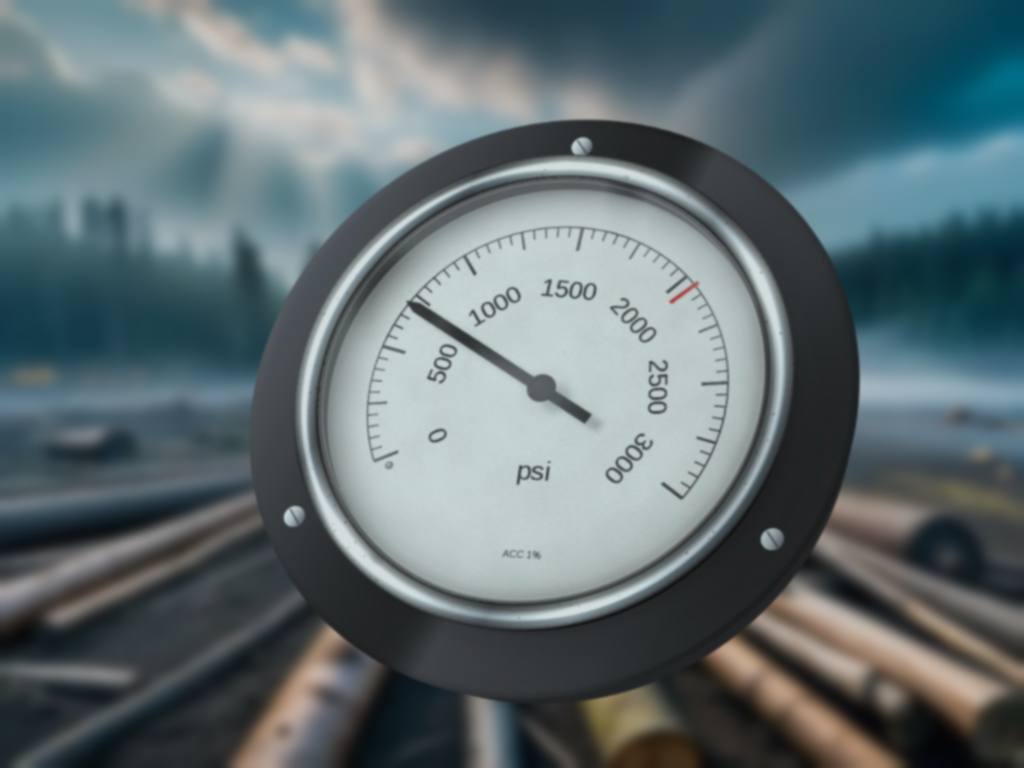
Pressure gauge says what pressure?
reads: 700 psi
